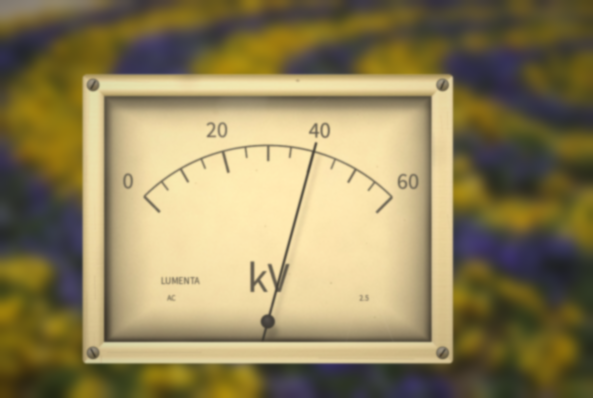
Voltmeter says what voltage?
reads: 40 kV
